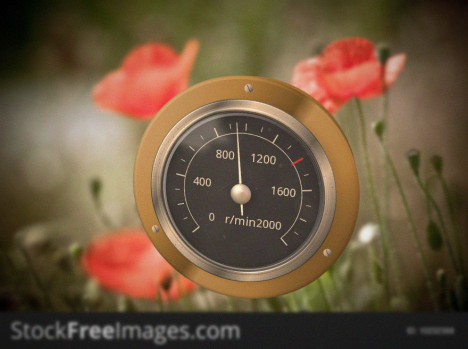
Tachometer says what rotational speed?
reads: 950 rpm
